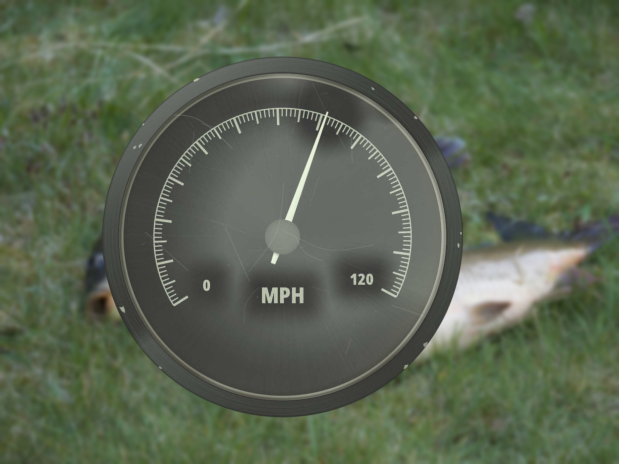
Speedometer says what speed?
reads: 71 mph
